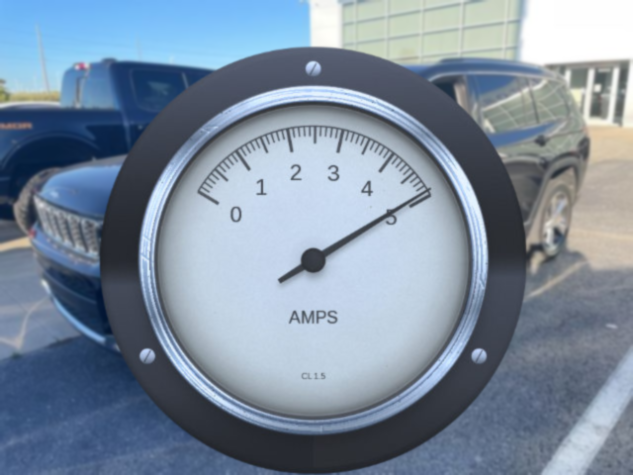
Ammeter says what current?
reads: 4.9 A
